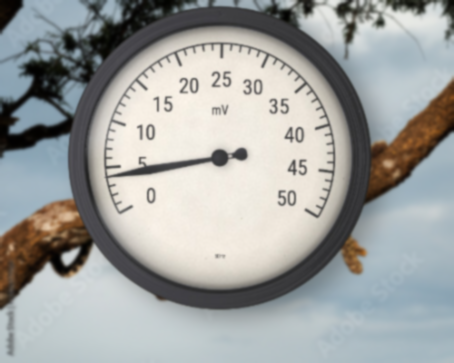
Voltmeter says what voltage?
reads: 4 mV
